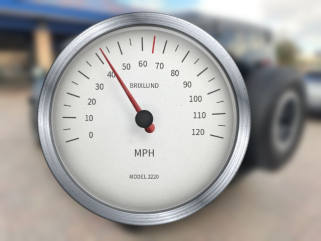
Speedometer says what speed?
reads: 42.5 mph
